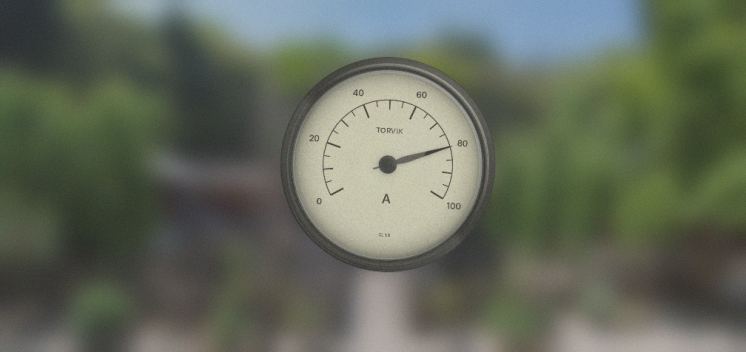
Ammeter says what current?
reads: 80 A
